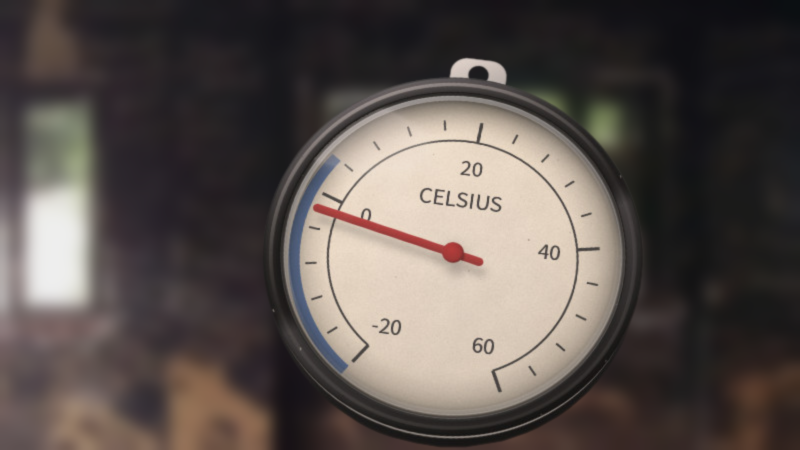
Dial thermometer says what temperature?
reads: -2 °C
